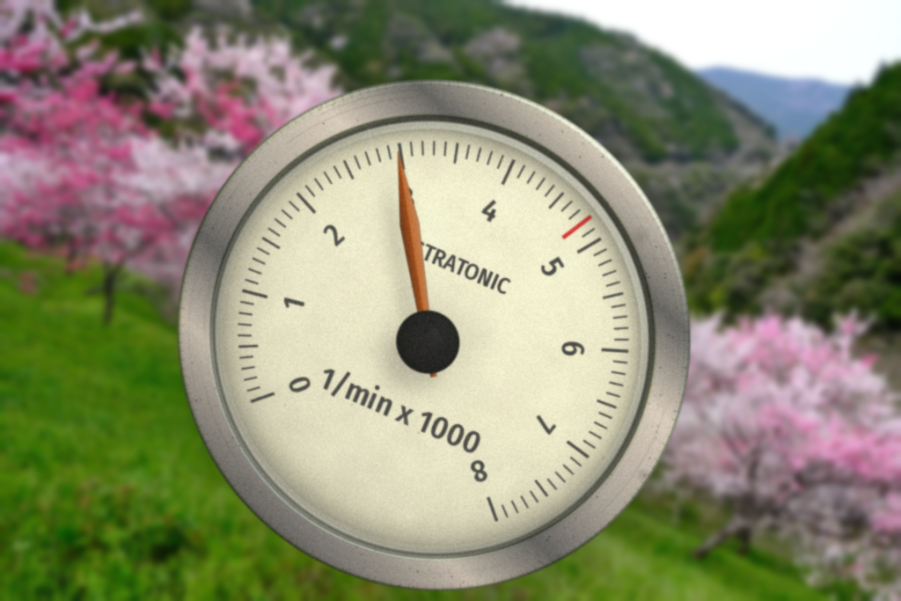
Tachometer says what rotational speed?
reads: 3000 rpm
